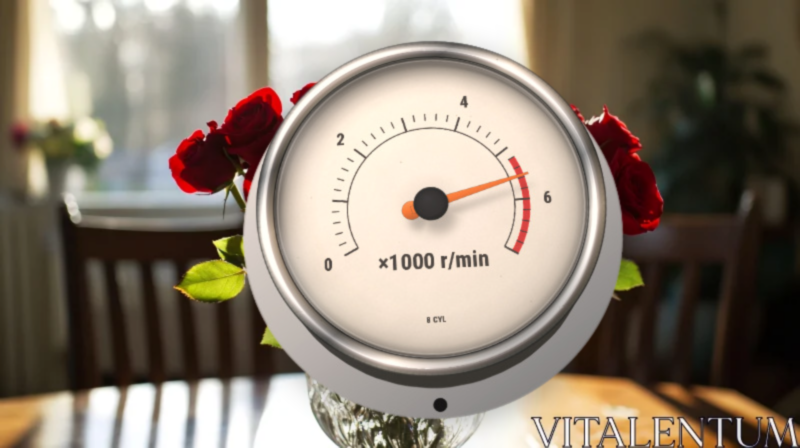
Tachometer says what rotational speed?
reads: 5600 rpm
